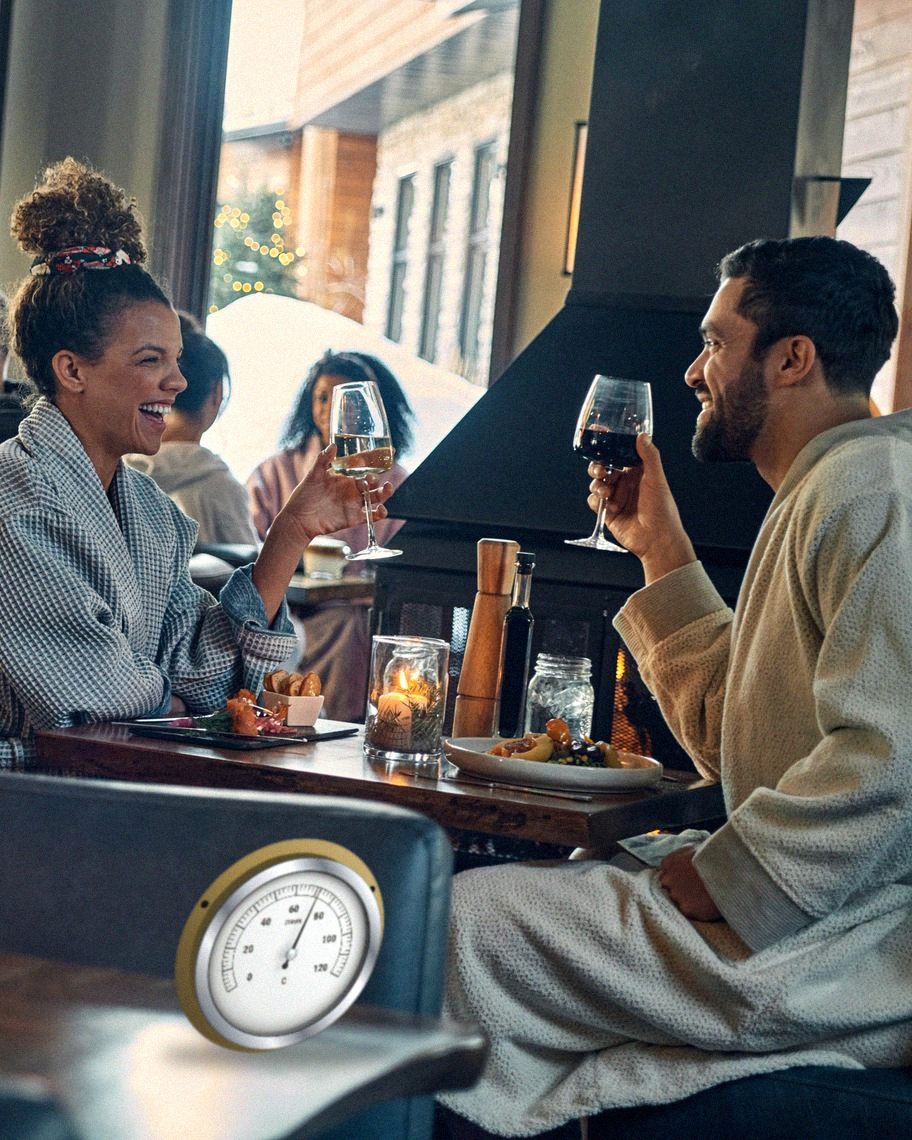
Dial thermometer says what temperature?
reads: 70 °C
